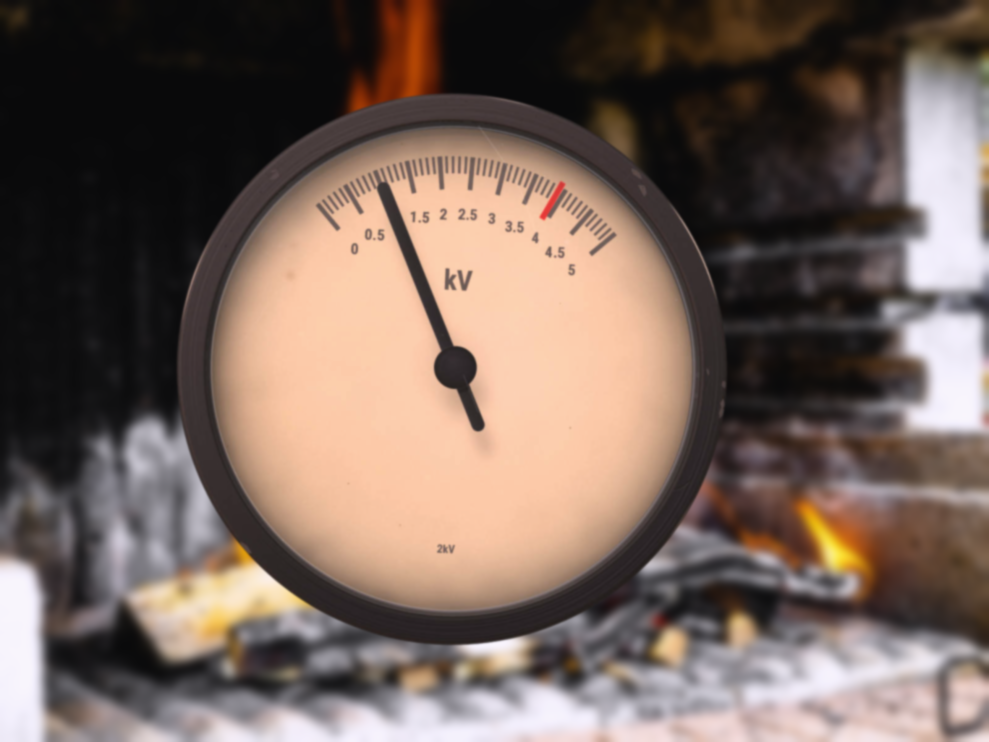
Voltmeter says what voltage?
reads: 1 kV
